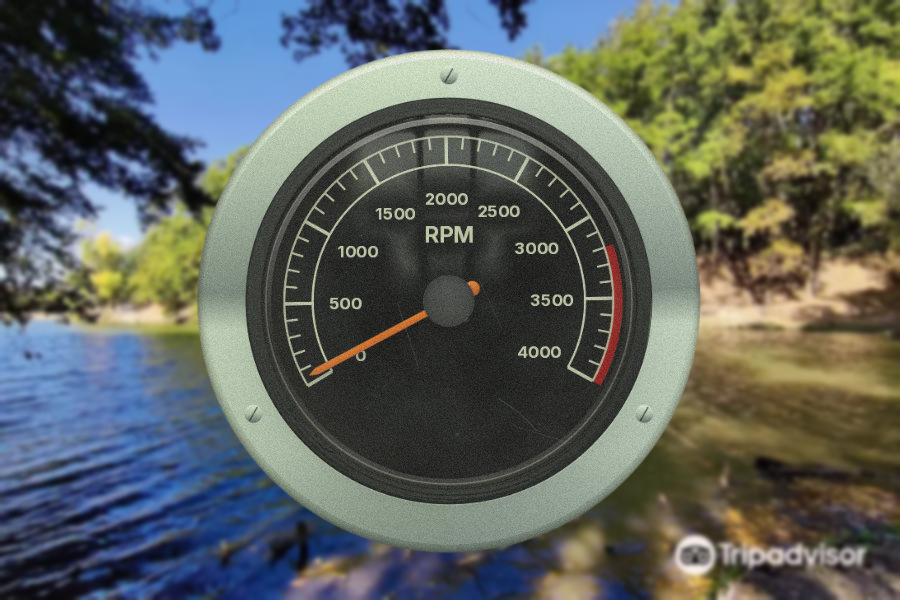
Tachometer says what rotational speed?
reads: 50 rpm
